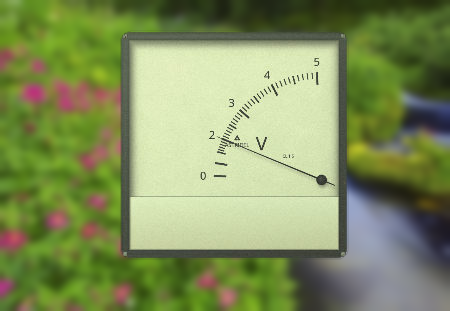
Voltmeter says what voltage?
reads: 2 V
